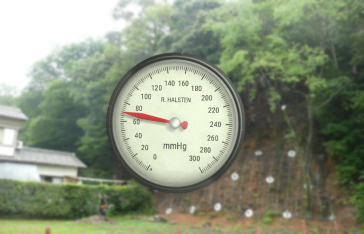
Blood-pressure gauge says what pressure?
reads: 70 mmHg
